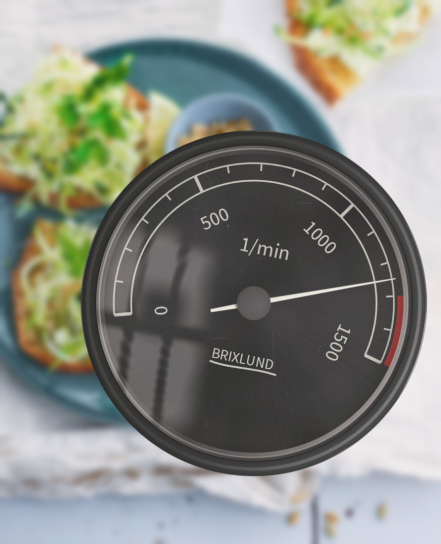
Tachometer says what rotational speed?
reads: 1250 rpm
